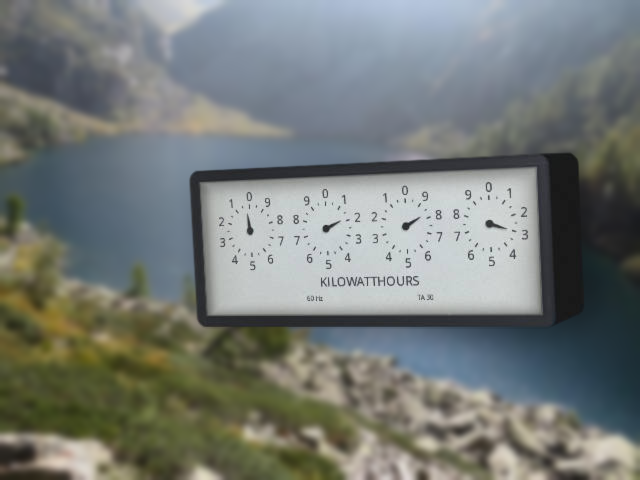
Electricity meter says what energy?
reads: 183 kWh
